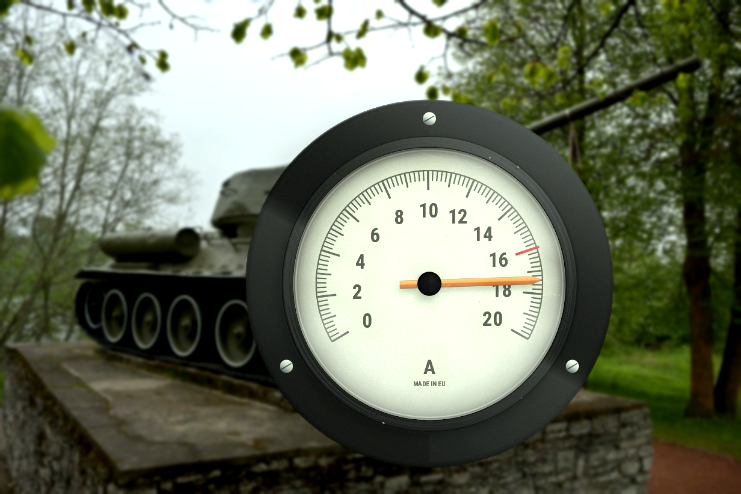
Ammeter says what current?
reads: 17.4 A
